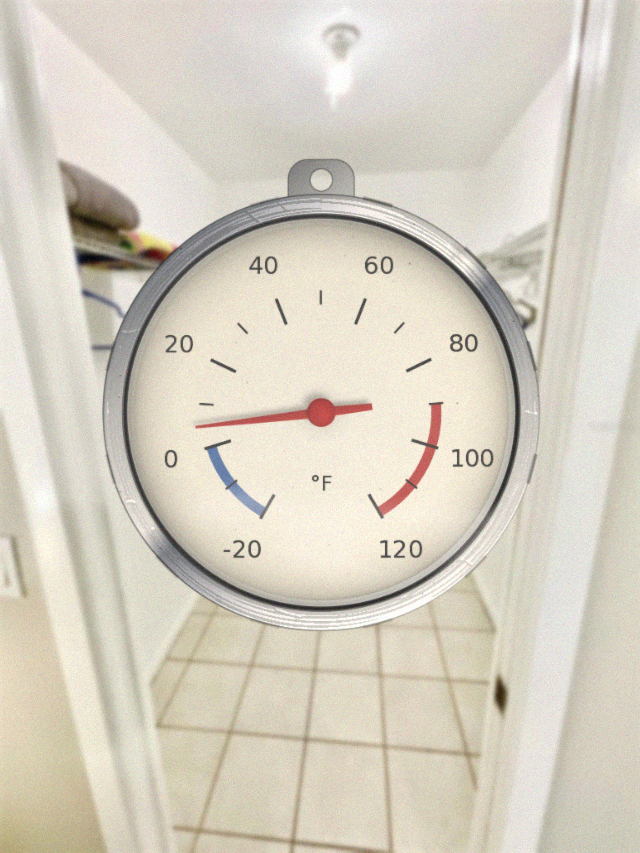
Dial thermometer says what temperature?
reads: 5 °F
